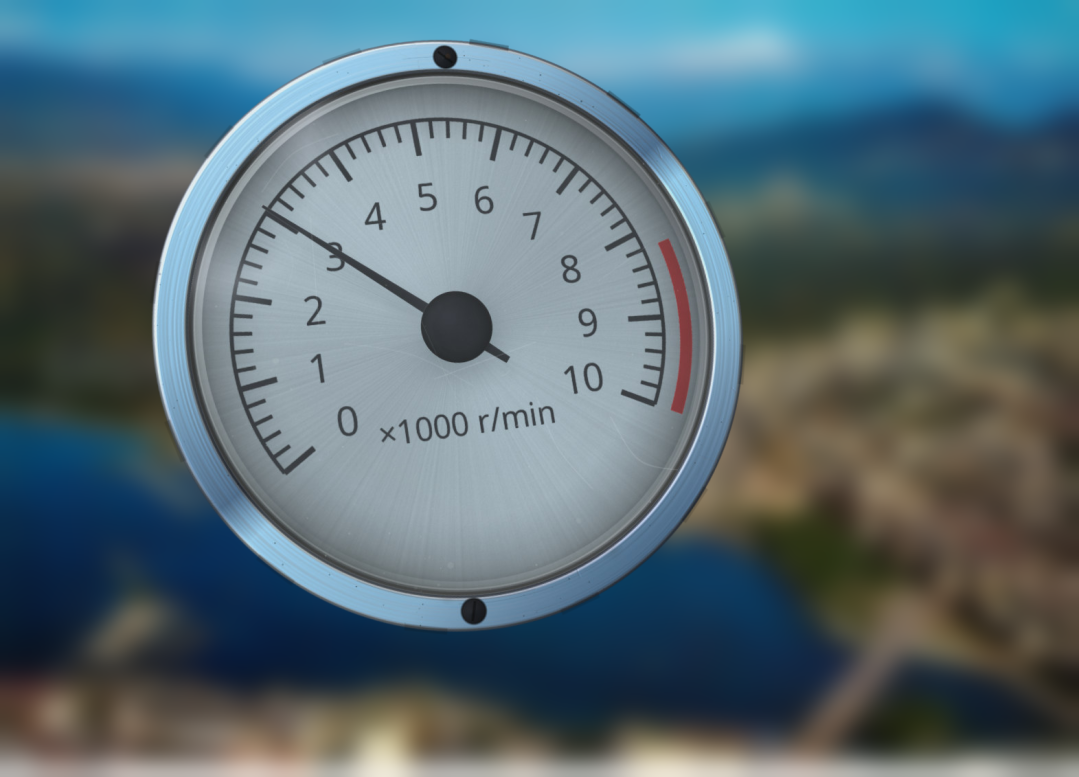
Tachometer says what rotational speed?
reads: 3000 rpm
